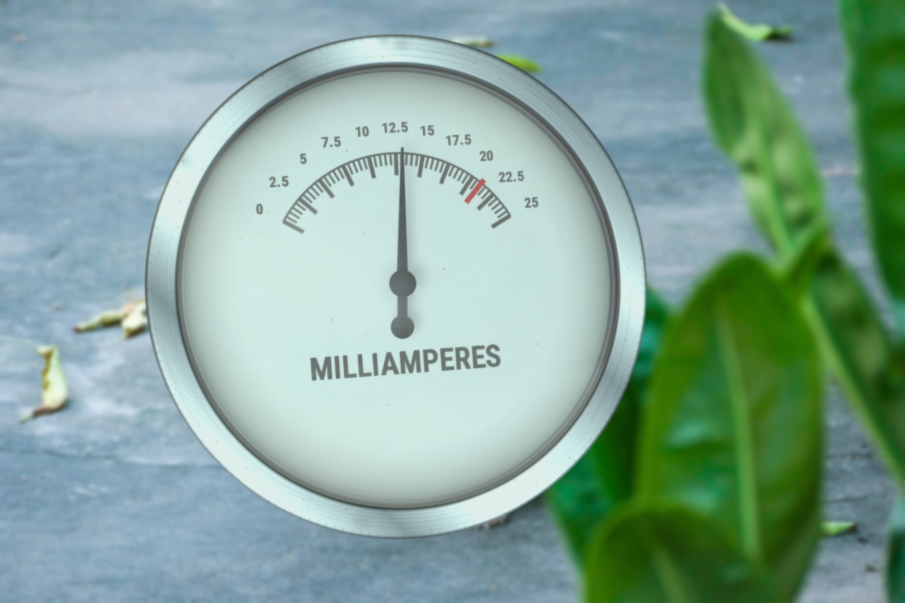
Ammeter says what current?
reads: 13 mA
